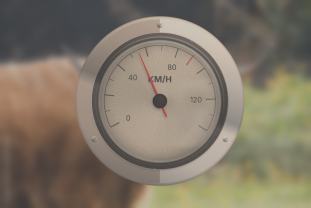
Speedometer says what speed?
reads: 55 km/h
